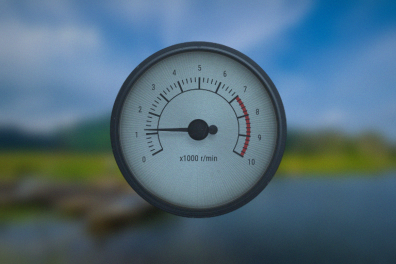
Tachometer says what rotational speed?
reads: 1200 rpm
